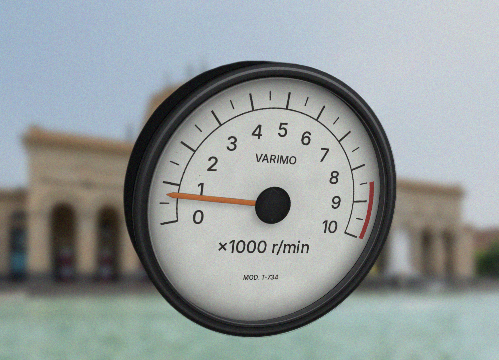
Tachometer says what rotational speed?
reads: 750 rpm
